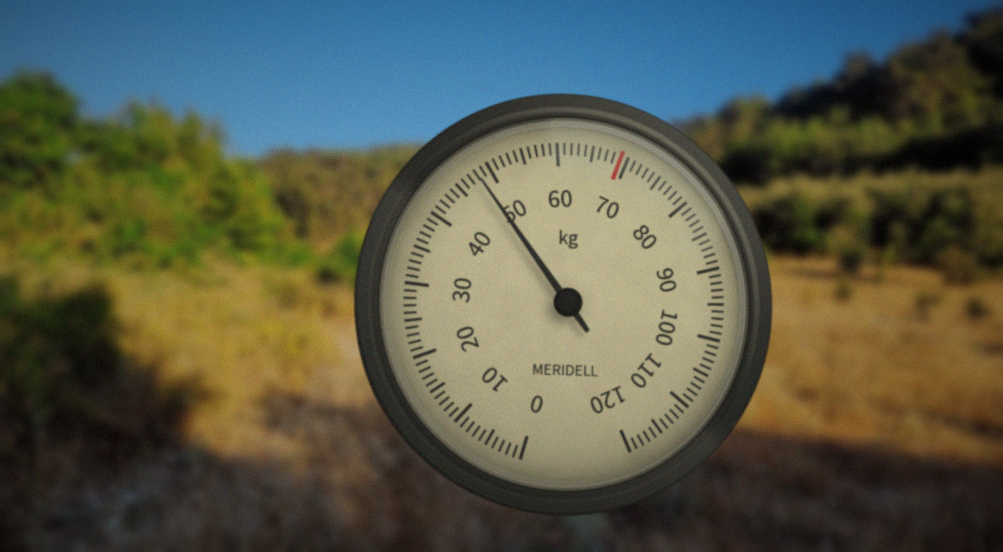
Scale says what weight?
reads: 48 kg
